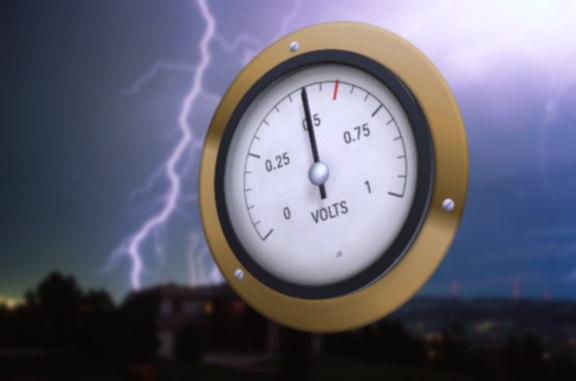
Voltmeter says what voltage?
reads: 0.5 V
